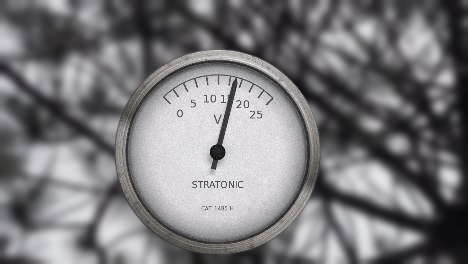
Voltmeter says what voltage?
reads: 16.25 V
